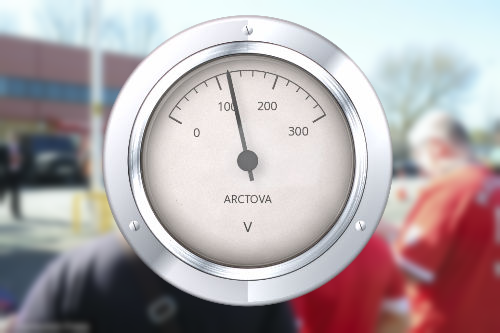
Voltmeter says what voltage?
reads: 120 V
